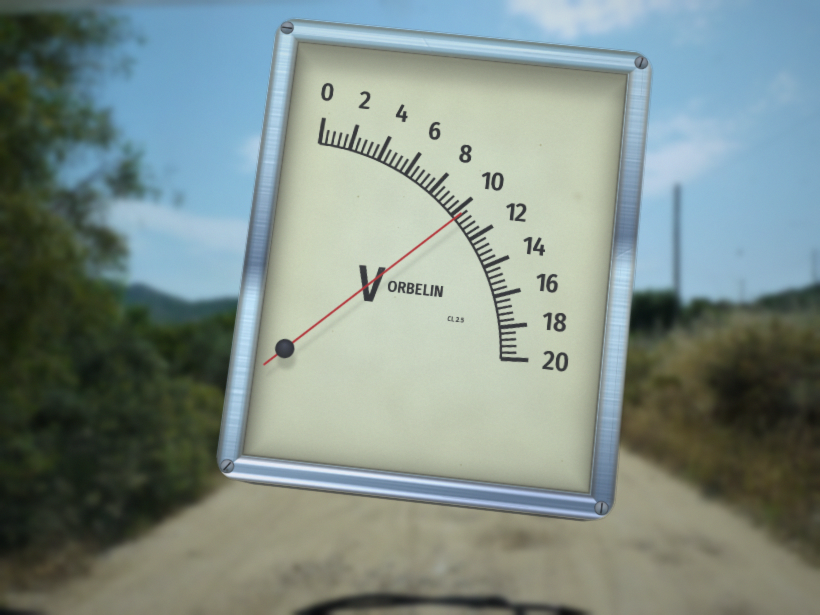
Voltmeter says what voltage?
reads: 10.4 V
